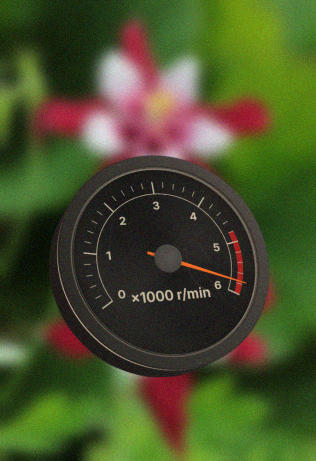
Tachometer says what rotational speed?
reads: 5800 rpm
